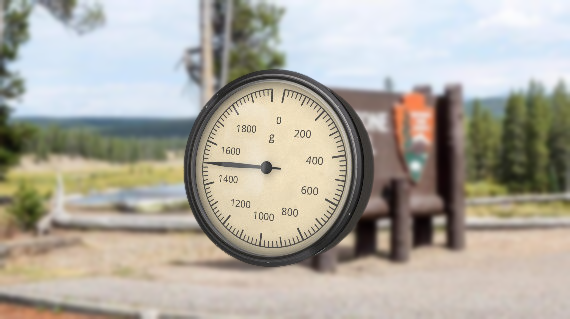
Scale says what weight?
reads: 1500 g
